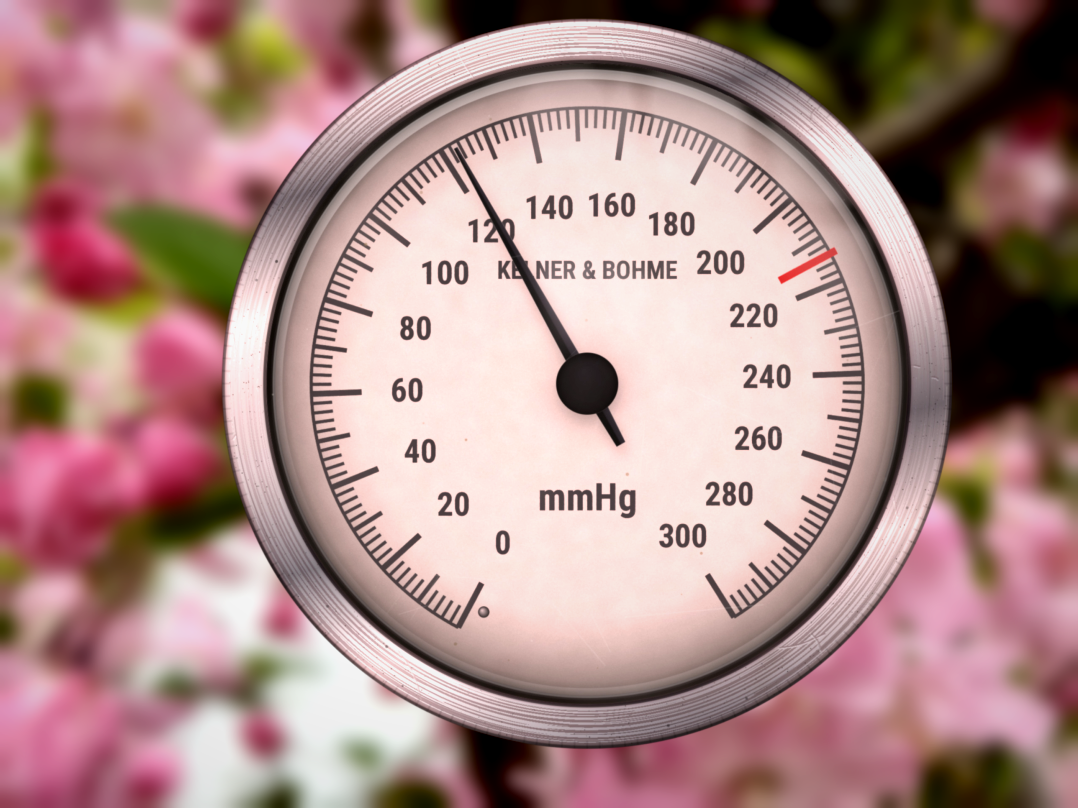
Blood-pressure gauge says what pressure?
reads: 123 mmHg
